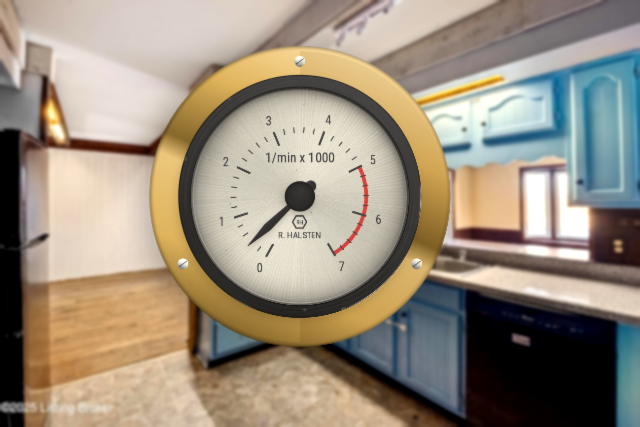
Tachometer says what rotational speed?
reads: 400 rpm
